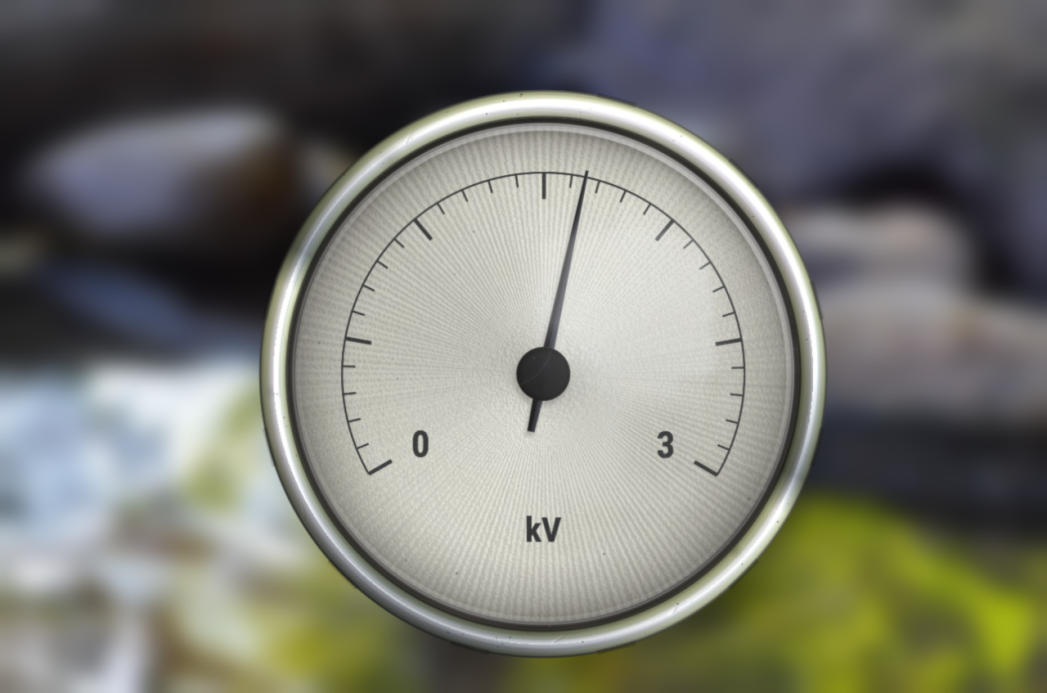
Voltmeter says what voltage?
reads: 1.65 kV
